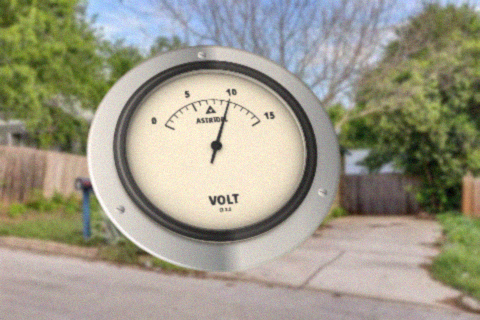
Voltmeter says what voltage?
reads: 10 V
